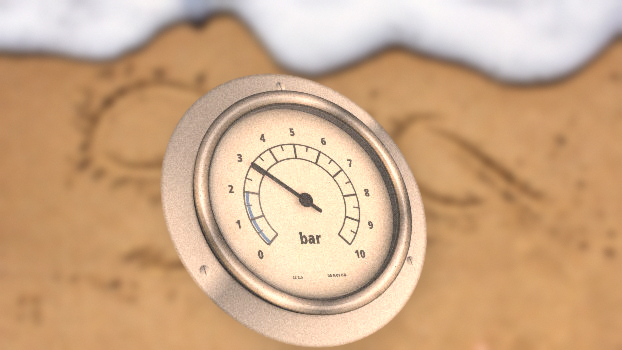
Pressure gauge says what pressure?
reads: 3 bar
